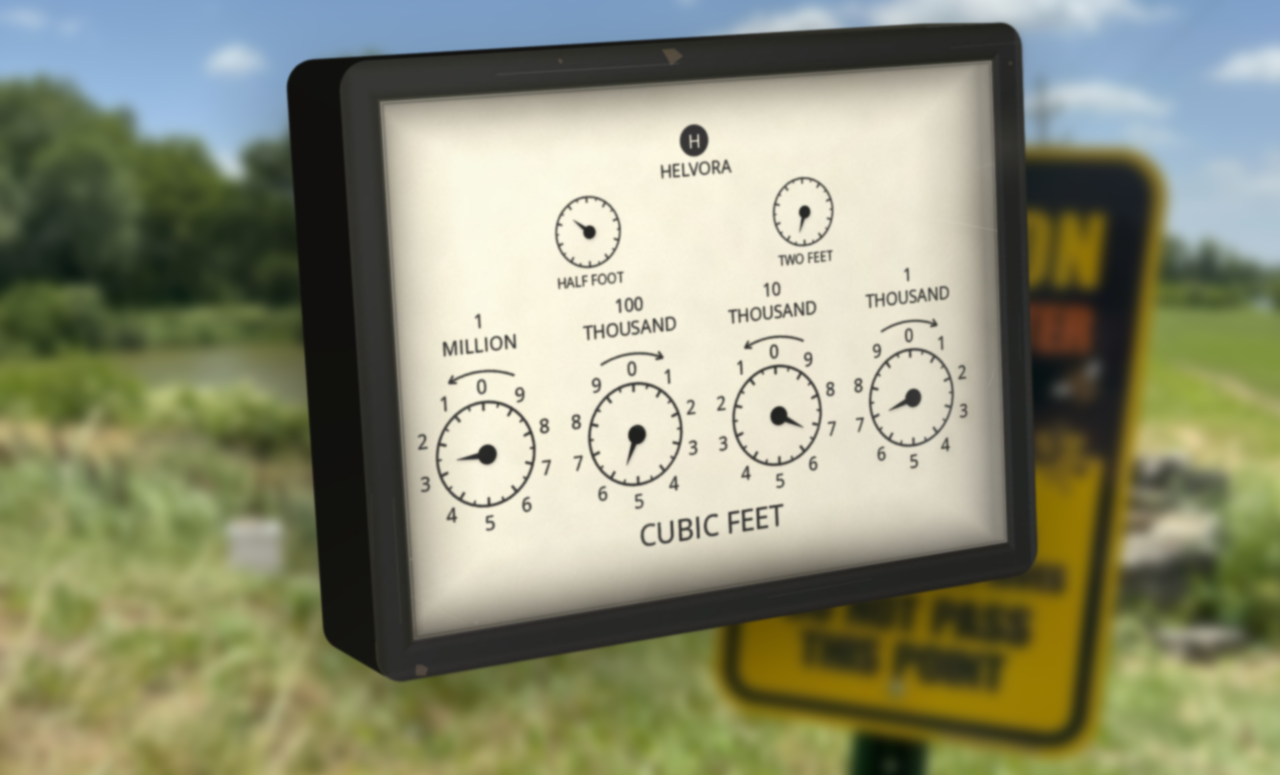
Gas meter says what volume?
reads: 256700 ft³
